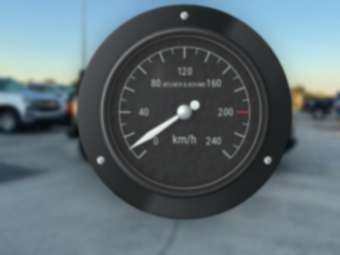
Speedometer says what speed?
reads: 10 km/h
